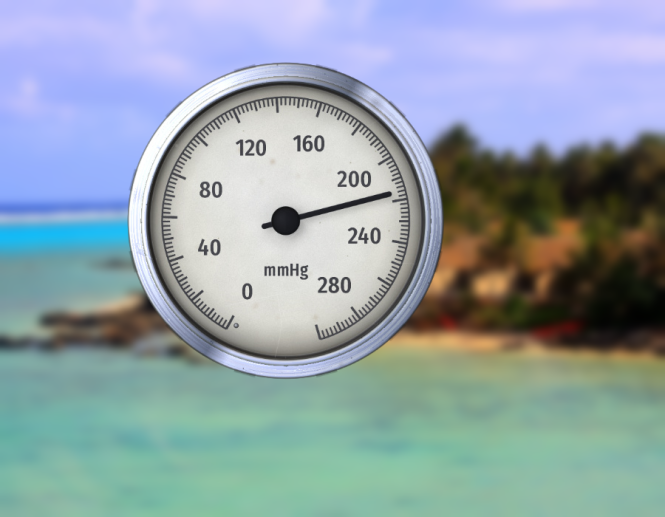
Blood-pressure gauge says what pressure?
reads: 216 mmHg
